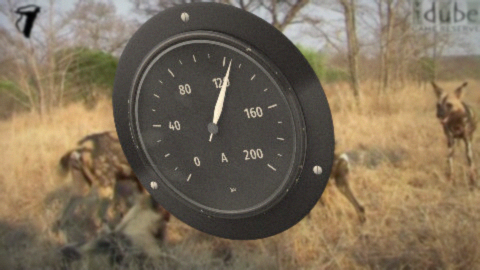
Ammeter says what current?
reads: 125 A
